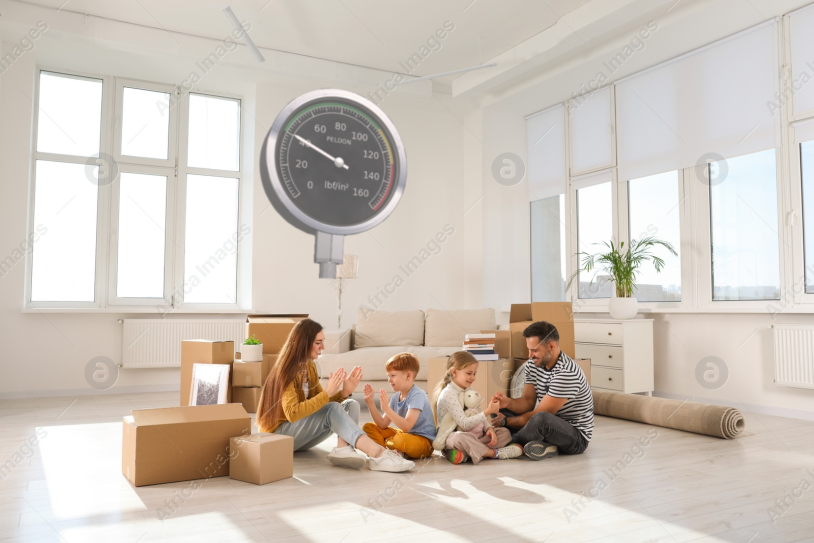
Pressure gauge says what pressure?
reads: 40 psi
